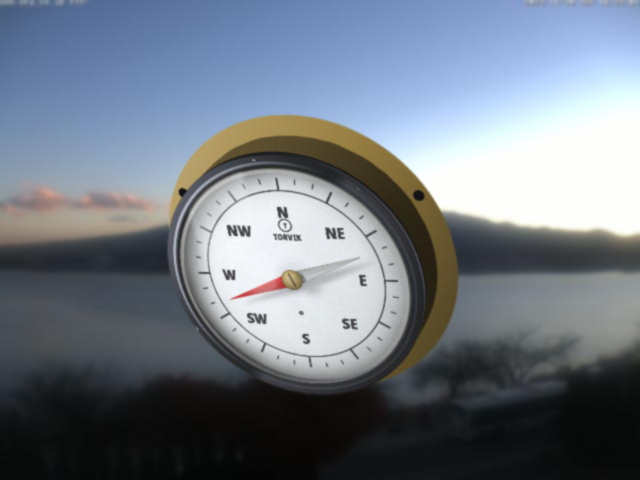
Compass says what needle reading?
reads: 250 °
